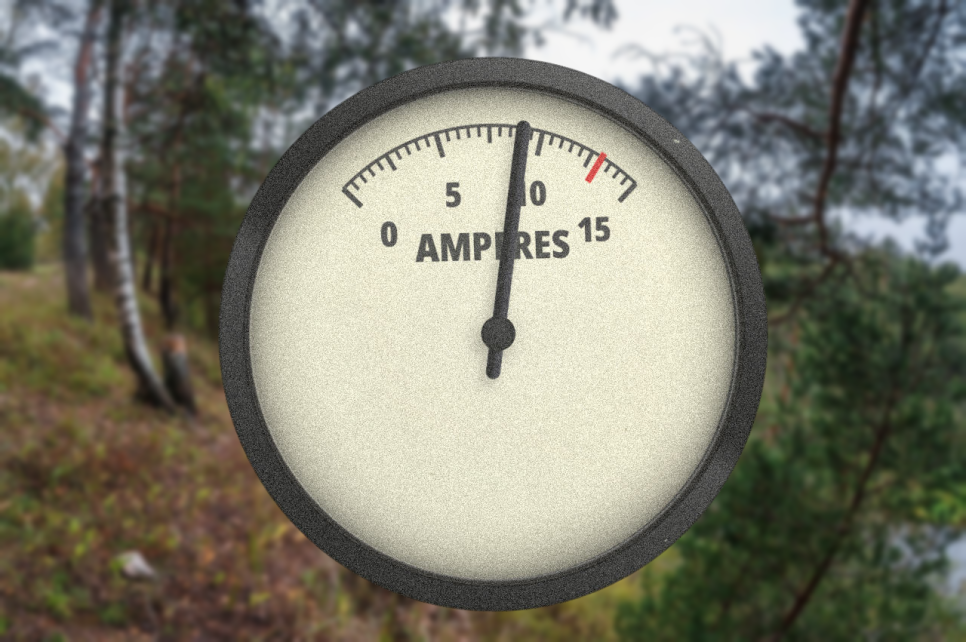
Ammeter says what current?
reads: 9 A
